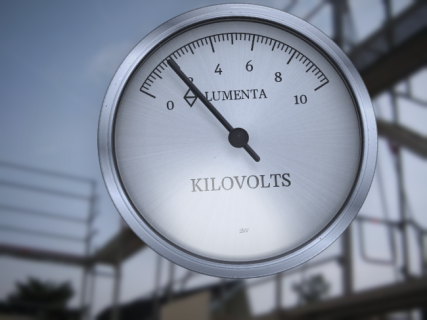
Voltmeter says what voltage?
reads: 1.8 kV
